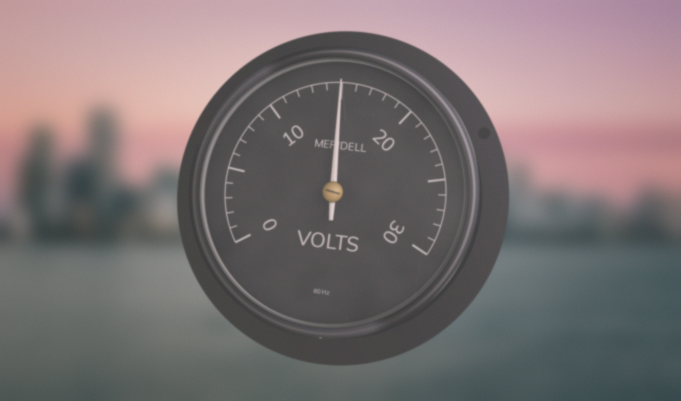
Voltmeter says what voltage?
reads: 15 V
